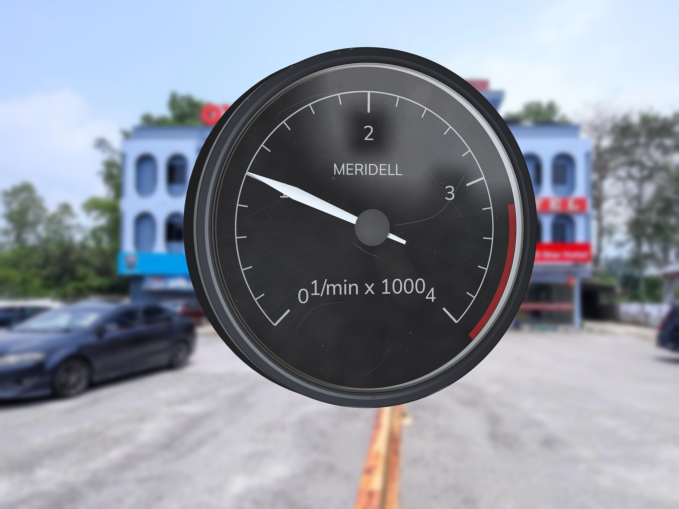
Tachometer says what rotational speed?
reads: 1000 rpm
